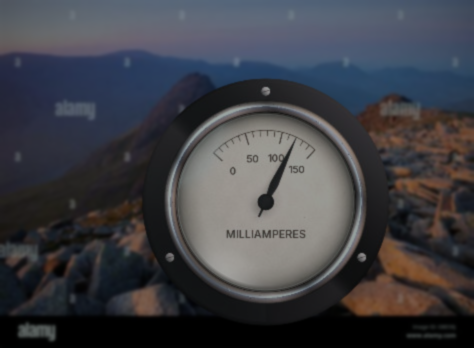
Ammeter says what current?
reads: 120 mA
